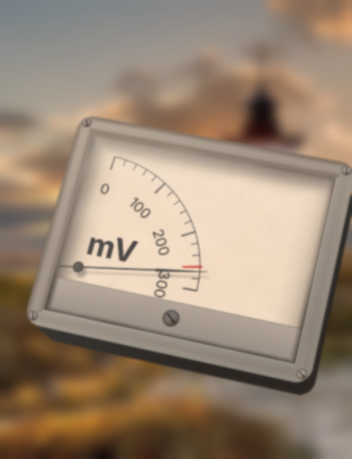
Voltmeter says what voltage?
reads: 270 mV
